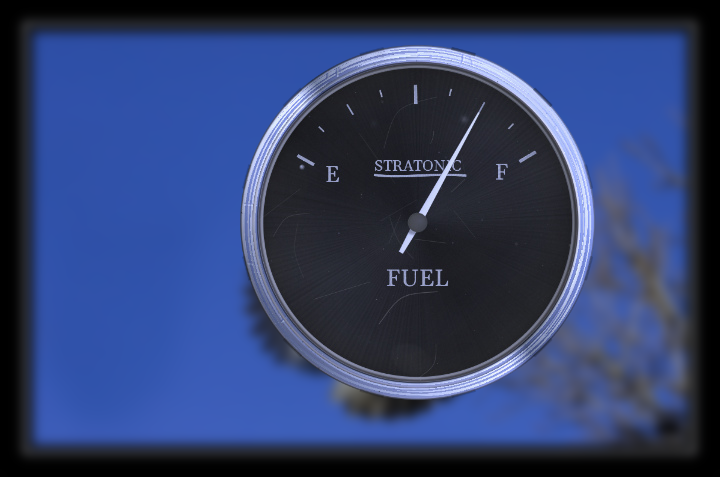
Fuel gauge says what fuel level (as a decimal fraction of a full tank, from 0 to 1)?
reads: 0.75
